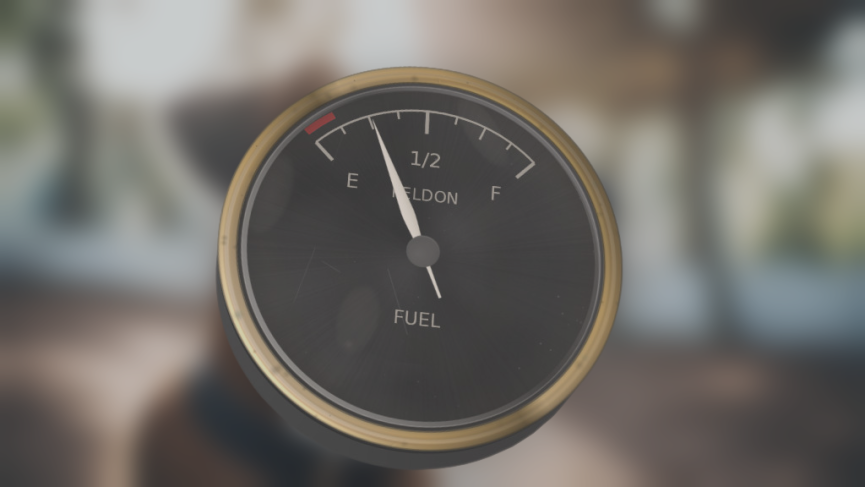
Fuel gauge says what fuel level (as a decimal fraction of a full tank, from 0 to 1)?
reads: 0.25
